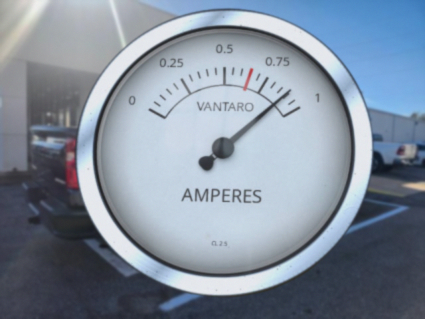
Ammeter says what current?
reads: 0.9 A
